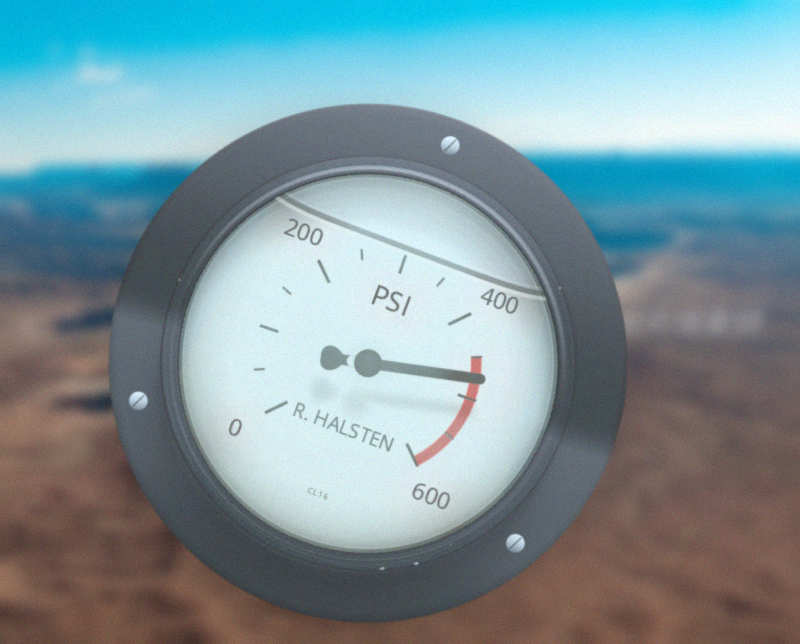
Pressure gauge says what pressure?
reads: 475 psi
